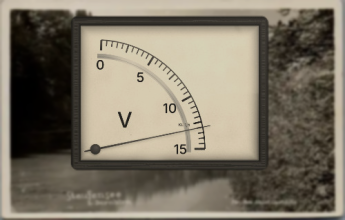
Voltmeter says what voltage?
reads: 13 V
